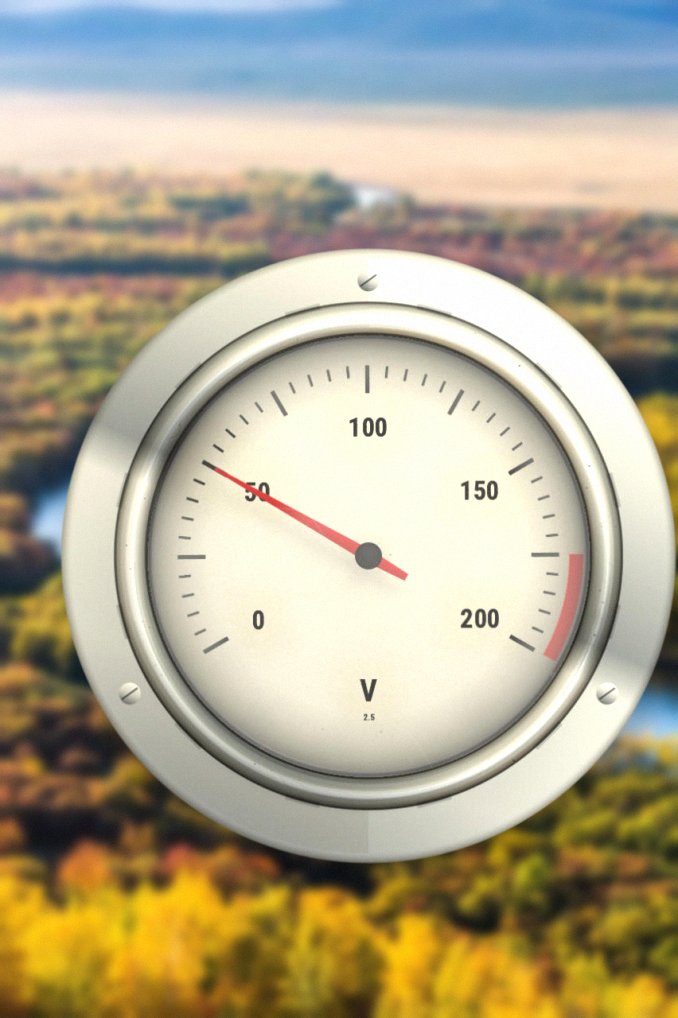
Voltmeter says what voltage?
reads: 50 V
